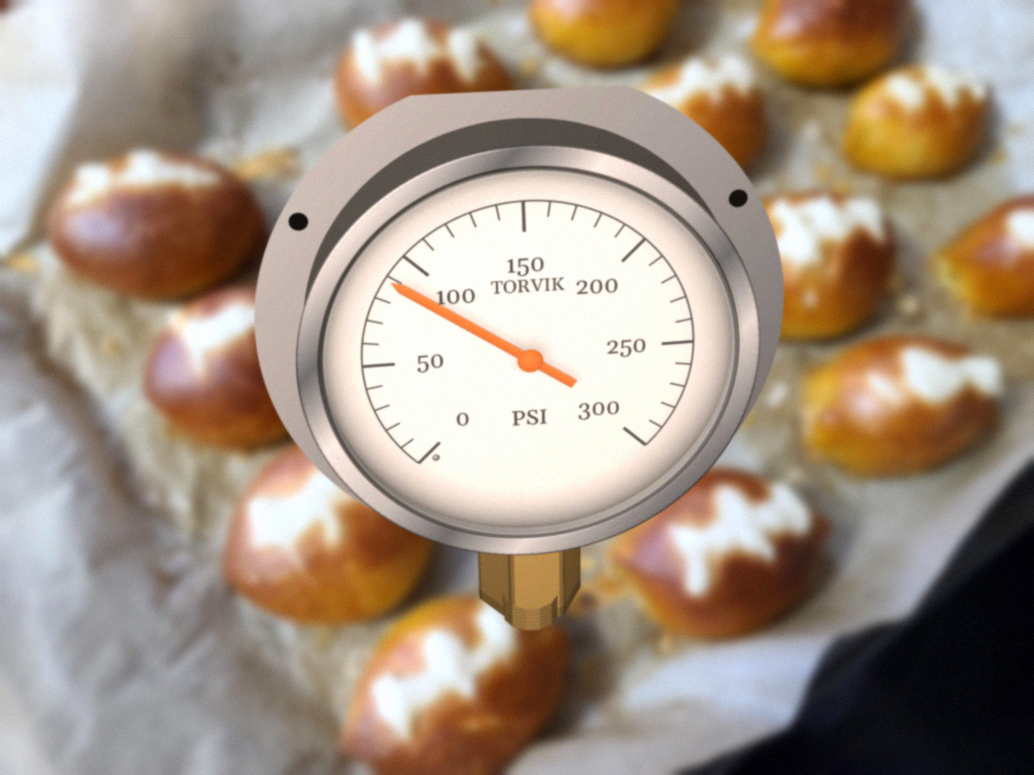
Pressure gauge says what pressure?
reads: 90 psi
